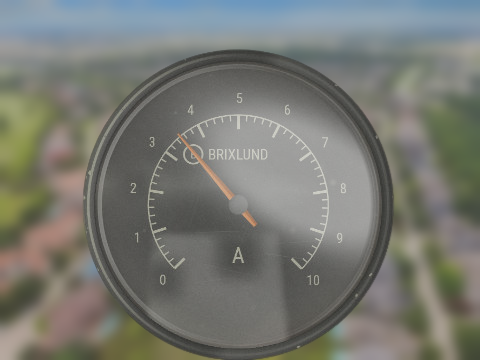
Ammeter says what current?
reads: 3.5 A
